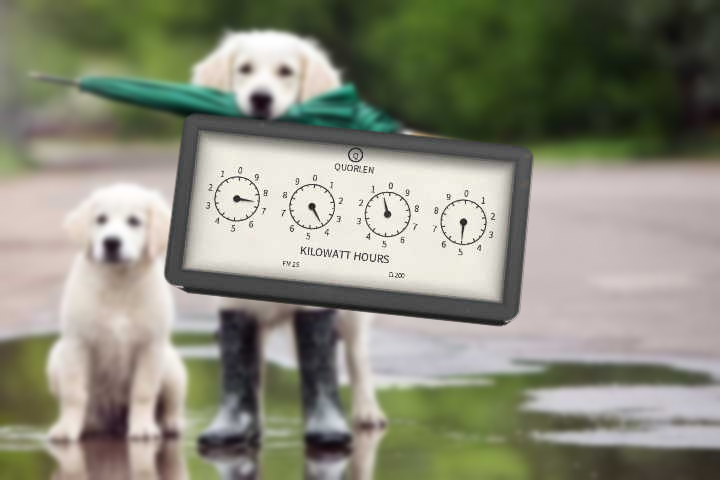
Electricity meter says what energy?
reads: 7405 kWh
